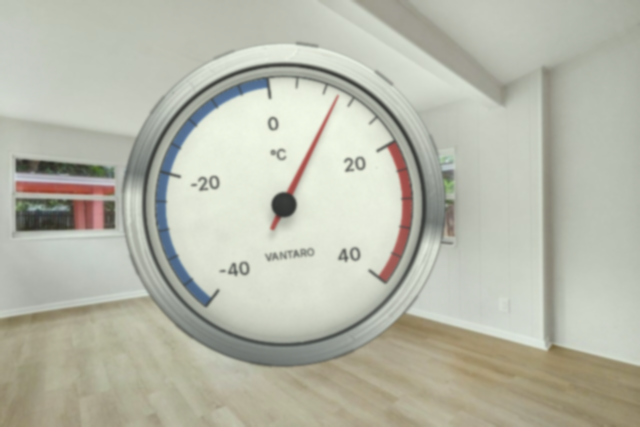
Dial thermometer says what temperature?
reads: 10 °C
